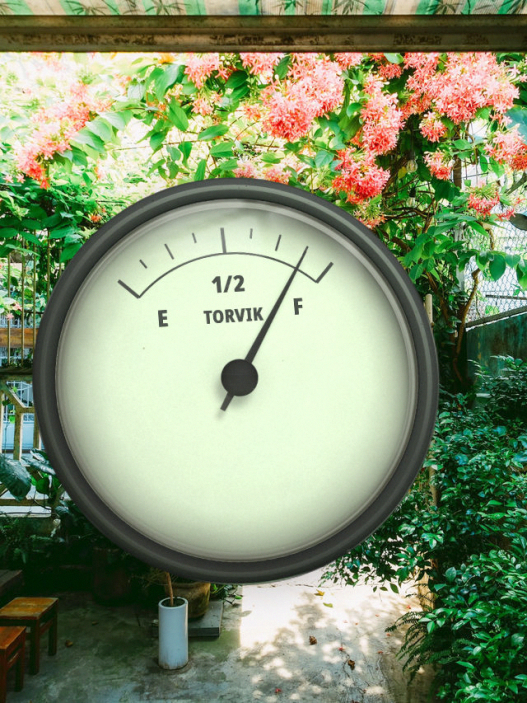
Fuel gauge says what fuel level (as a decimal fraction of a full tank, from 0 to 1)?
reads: 0.875
